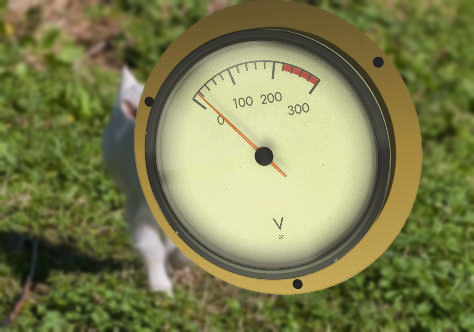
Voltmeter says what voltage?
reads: 20 V
